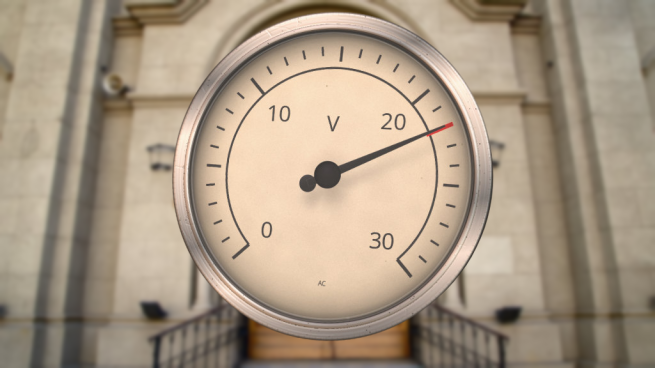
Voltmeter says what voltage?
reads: 22 V
